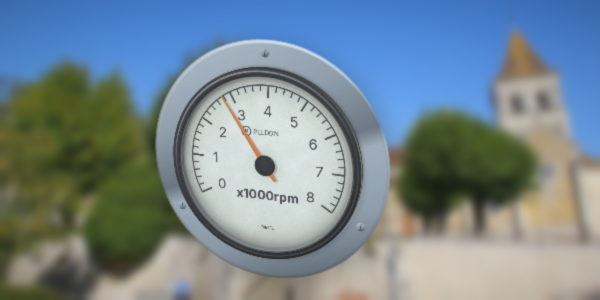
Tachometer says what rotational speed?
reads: 2800 rpm
